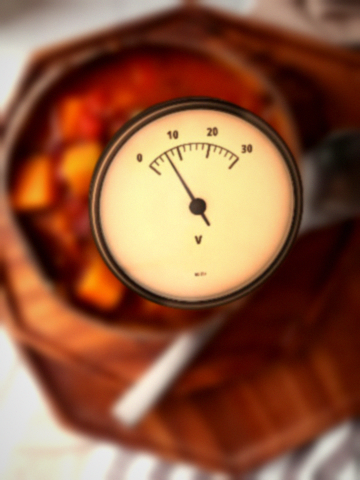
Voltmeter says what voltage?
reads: 6 V
